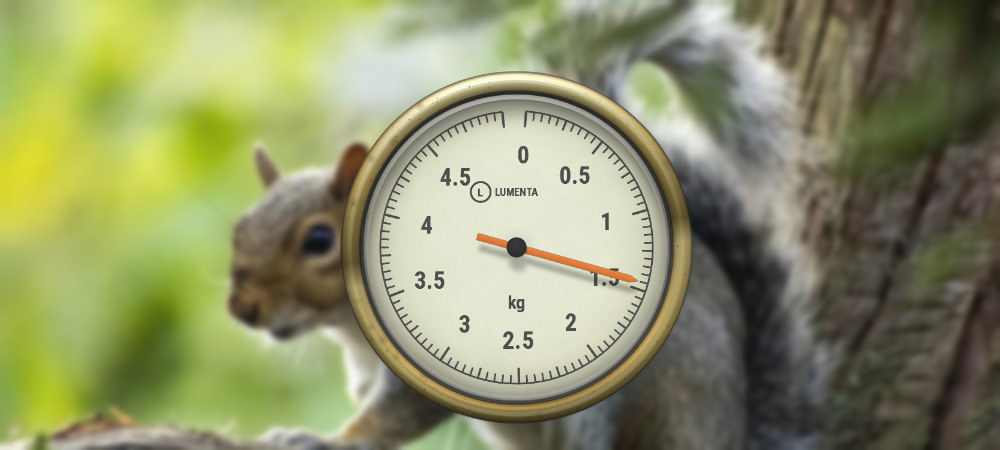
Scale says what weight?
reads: 1.45 kg
